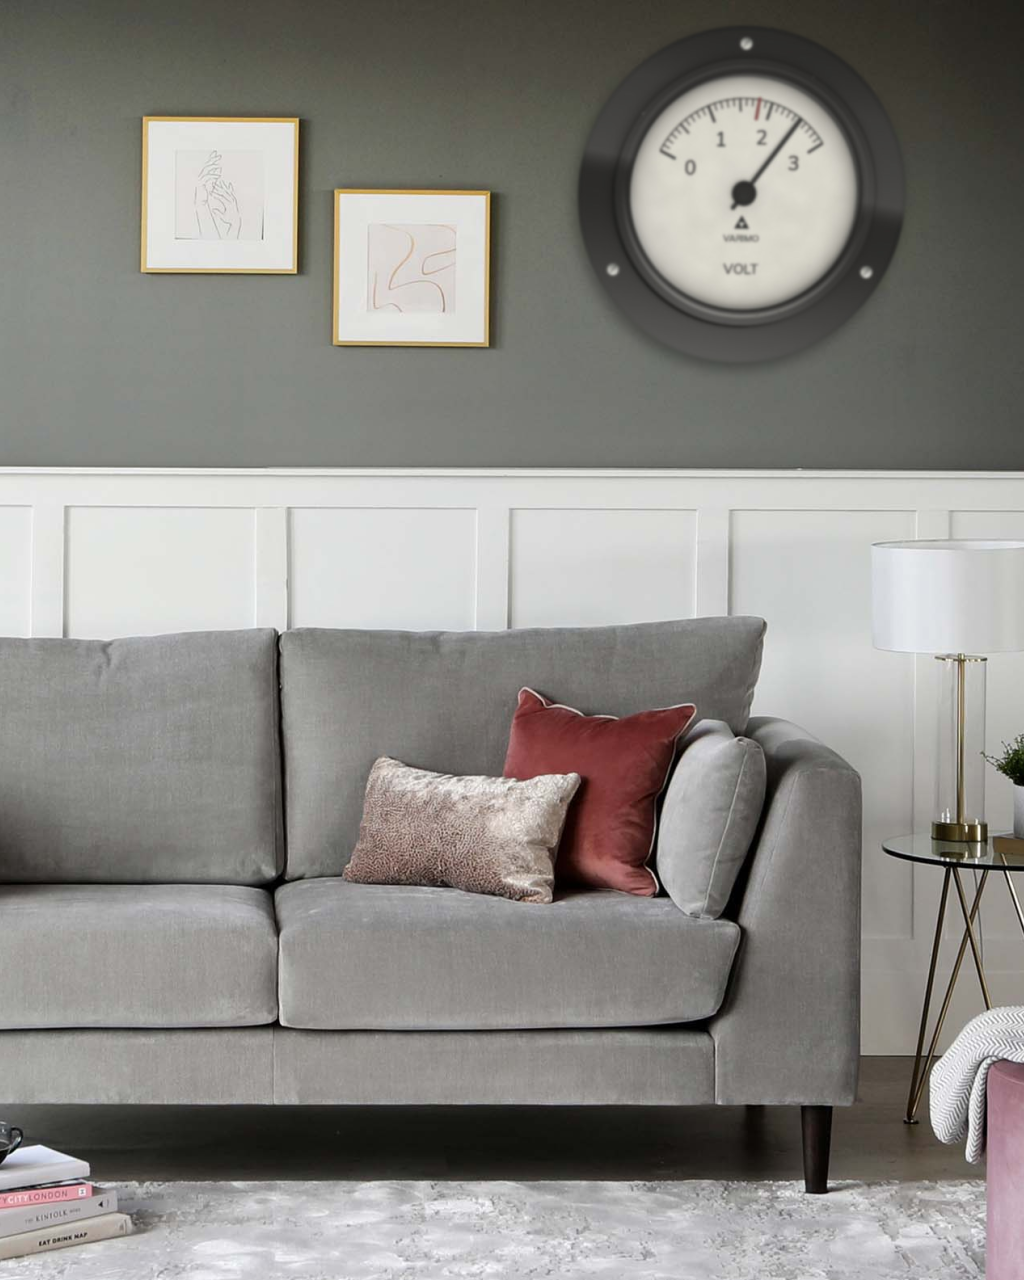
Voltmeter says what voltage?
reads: 2.5 V
